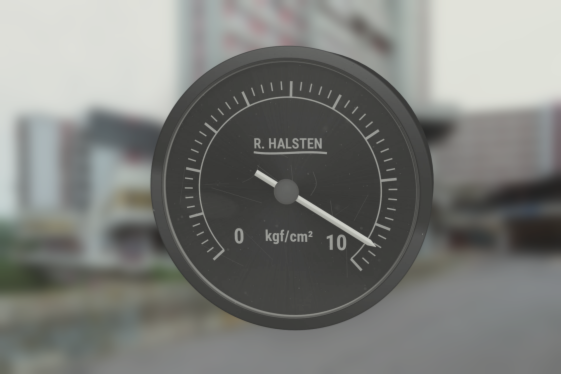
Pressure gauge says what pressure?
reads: 9.4 kg/cm²
